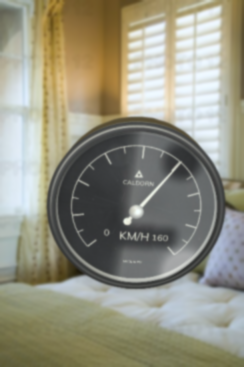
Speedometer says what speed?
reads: 100 km/h
